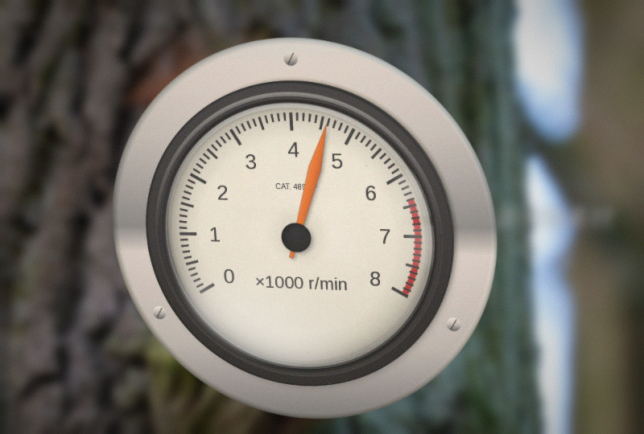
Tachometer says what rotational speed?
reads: 4600 rpm
